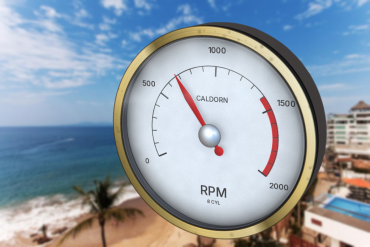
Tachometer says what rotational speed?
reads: 700 rpm
